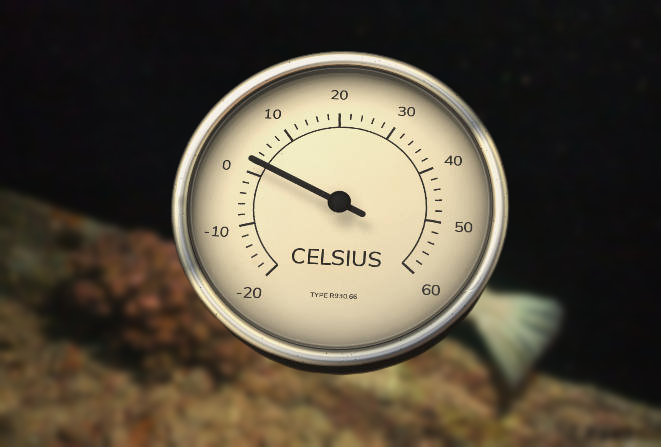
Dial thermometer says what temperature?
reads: 2 °C
